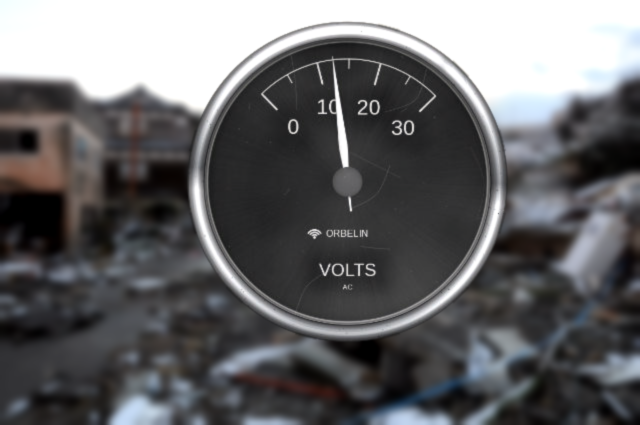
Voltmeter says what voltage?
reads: 12.5 V
